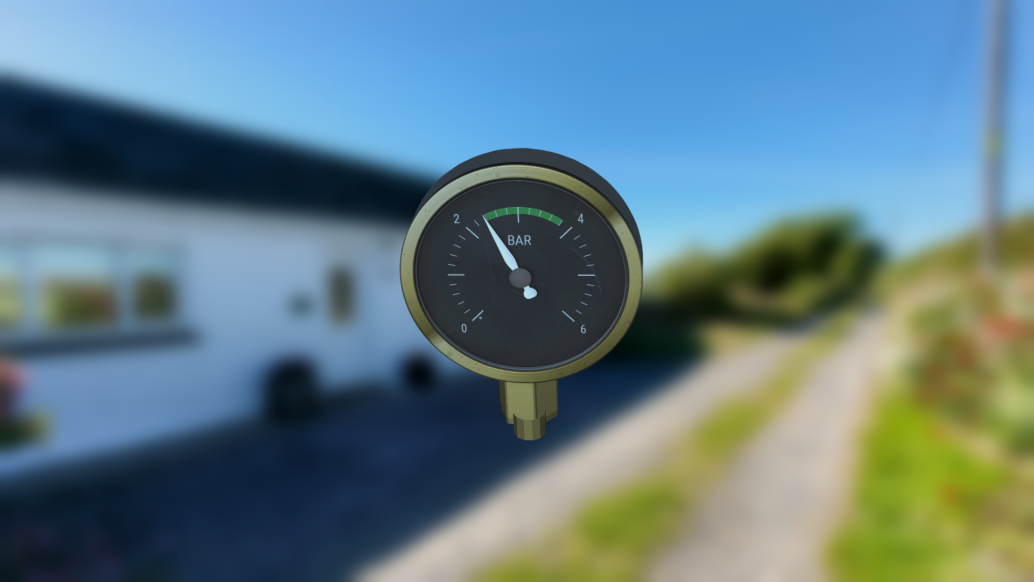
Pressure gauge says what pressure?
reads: 2.4 bar
